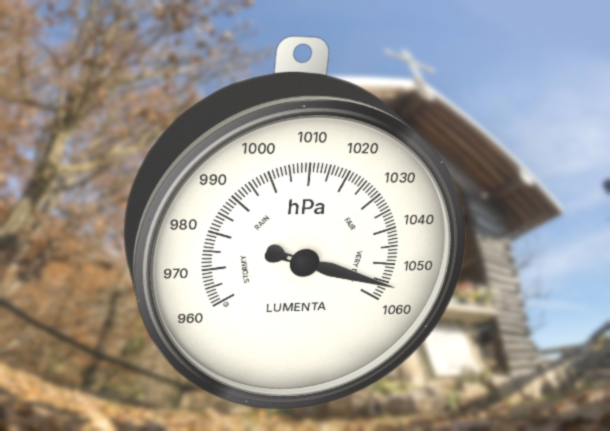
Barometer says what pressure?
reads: 1055 hPa
